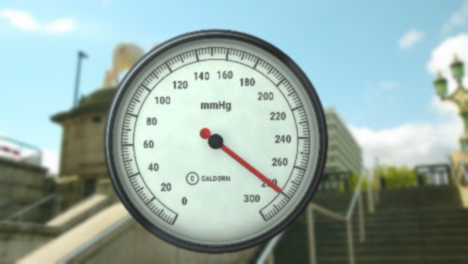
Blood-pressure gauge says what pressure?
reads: 280 mmHg
